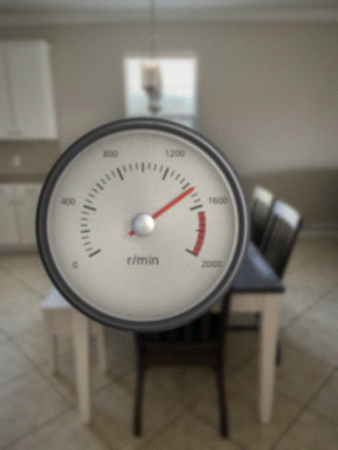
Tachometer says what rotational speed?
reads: 1450 rpm
